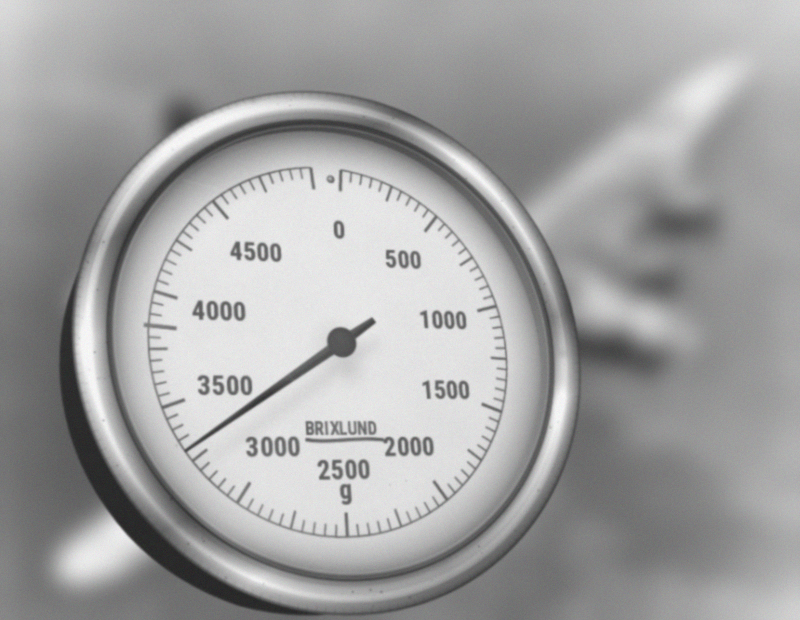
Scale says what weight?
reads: 3300 g
